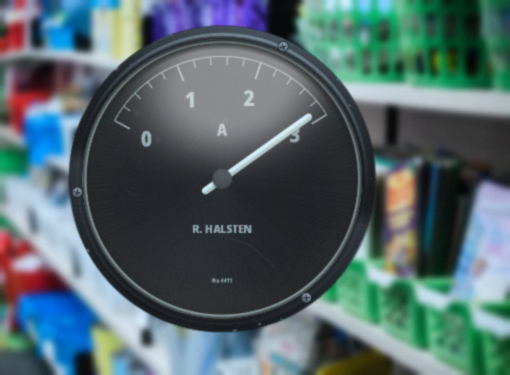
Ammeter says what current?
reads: 2.9 A
